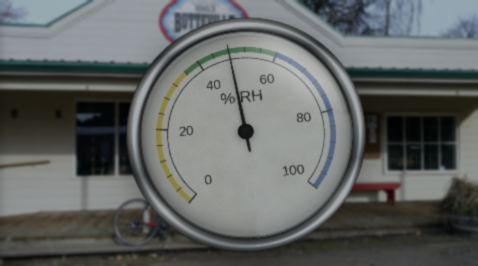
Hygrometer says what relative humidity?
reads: 48 %
